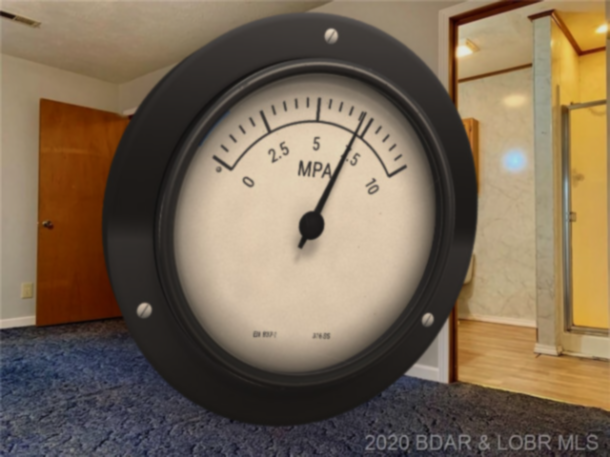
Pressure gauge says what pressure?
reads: 7 MPa
